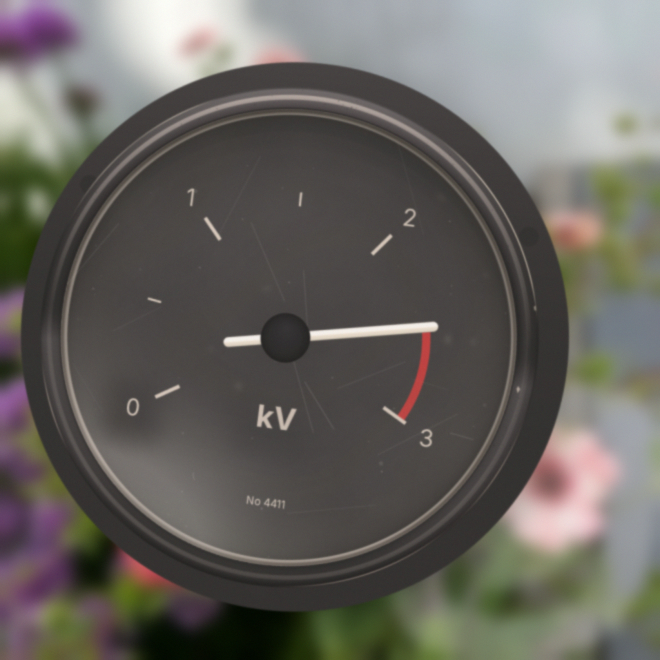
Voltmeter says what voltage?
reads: 2.5 kV
